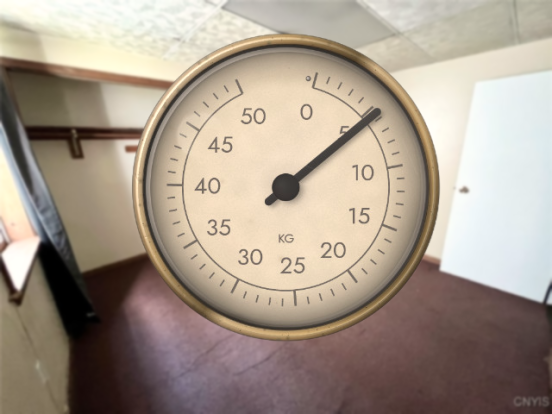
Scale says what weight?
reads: 5.5 kg
